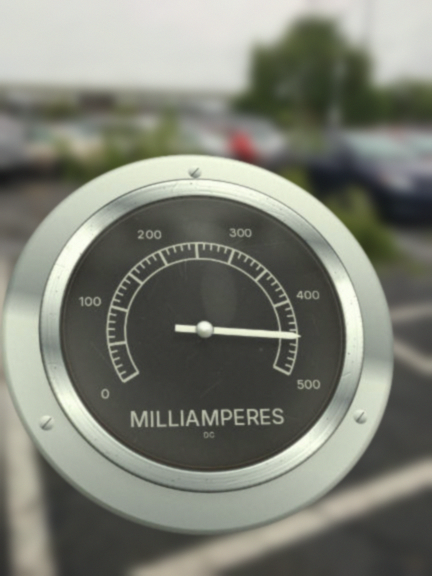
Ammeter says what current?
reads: 450 mA
